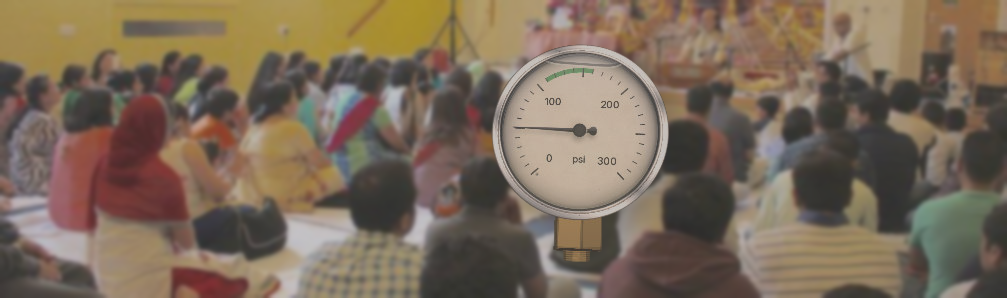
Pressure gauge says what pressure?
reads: 50 psi
